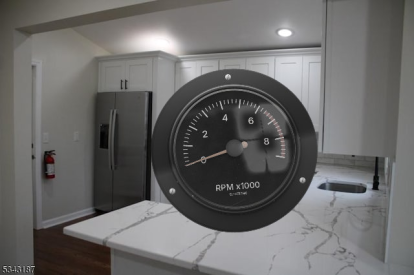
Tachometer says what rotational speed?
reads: 0 rpm
